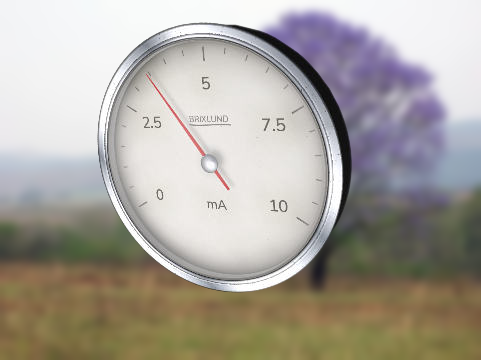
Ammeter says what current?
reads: 3.5 mA
